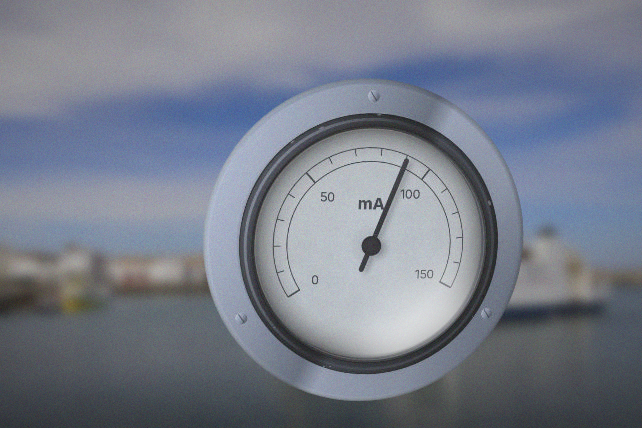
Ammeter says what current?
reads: 90 mA
